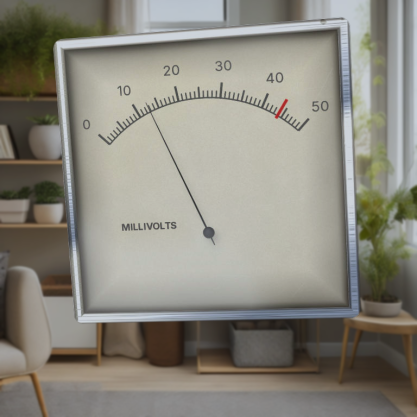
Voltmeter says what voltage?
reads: 13 mV
